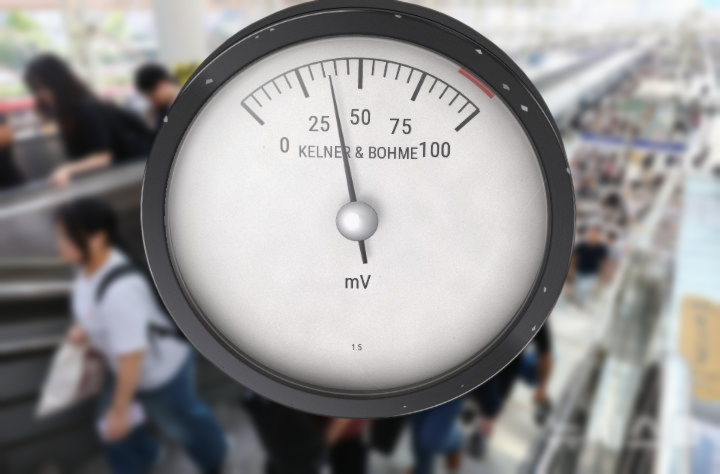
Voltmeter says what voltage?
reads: 37.5 mV
